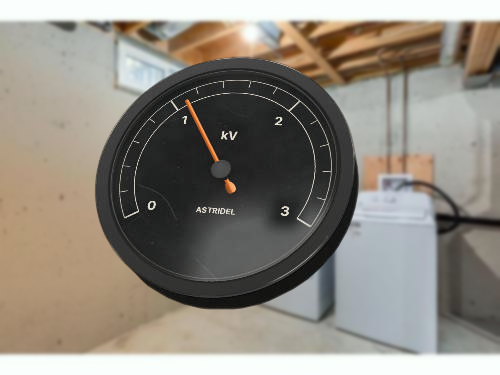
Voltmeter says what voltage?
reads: 1.1 kV
